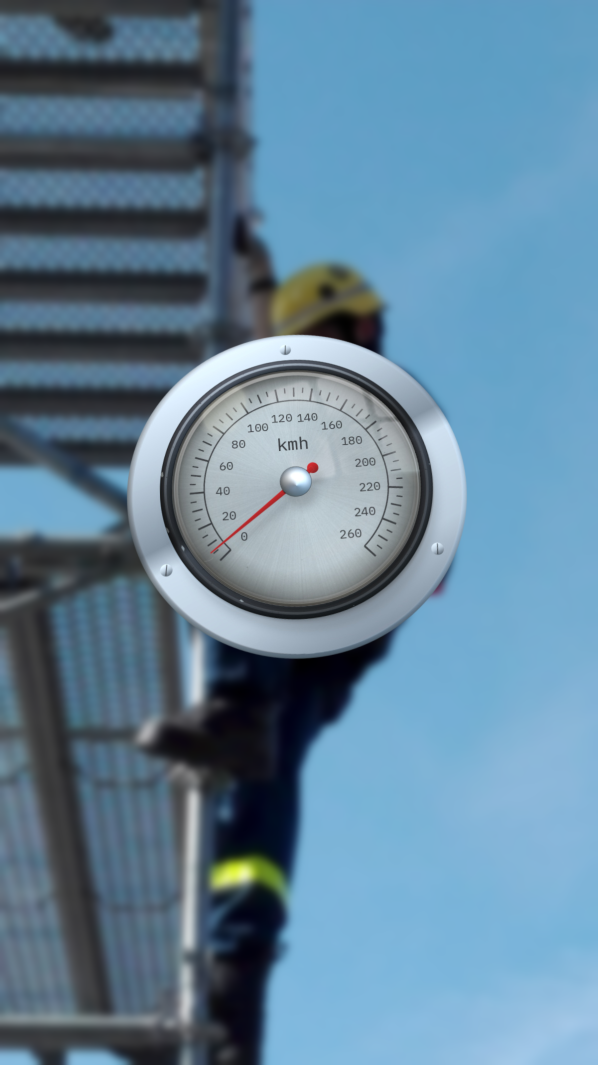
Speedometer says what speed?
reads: 5 km/h
